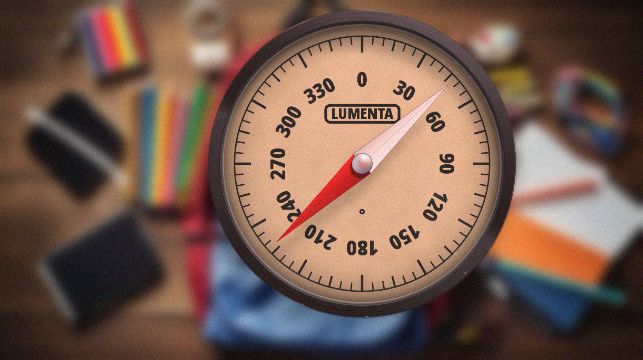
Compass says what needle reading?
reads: 227.5 °
